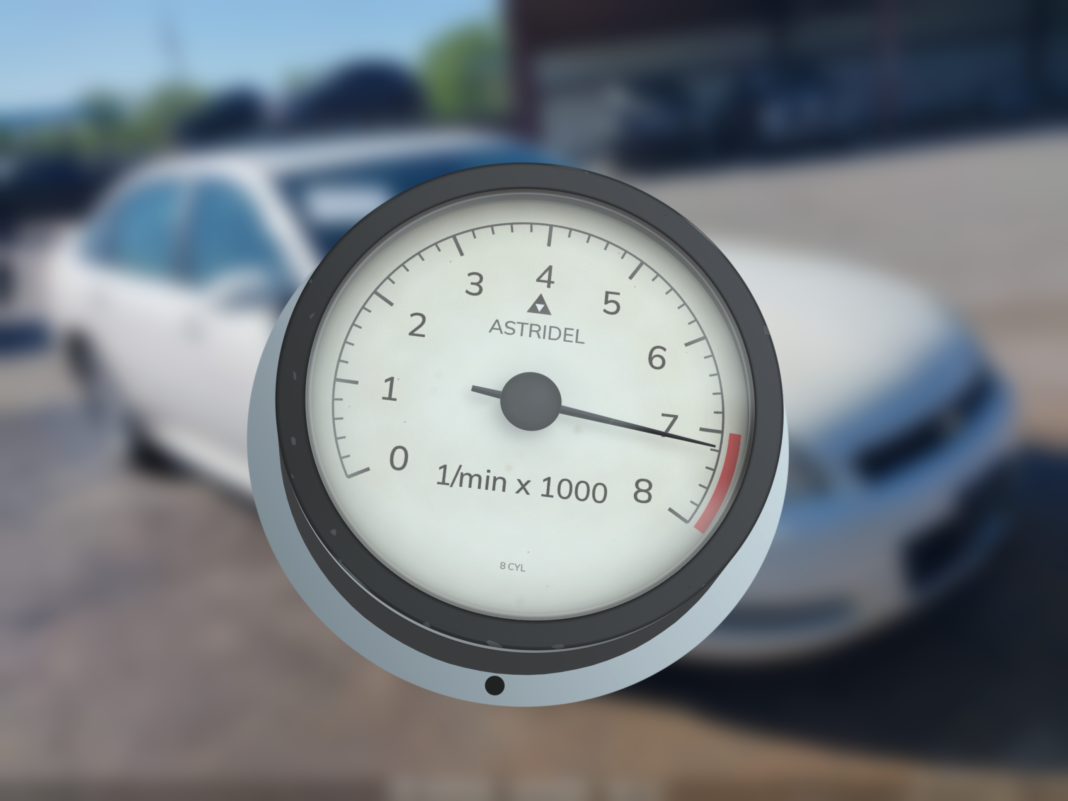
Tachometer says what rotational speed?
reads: 7200 rpm
